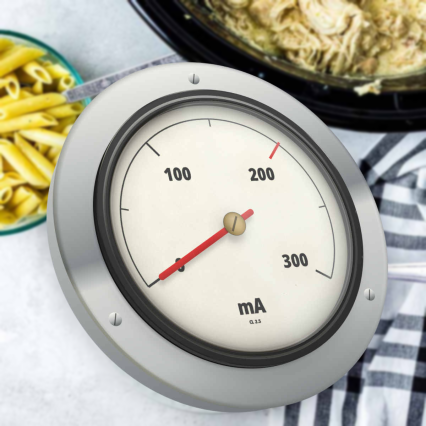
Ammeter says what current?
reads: 0 mA
